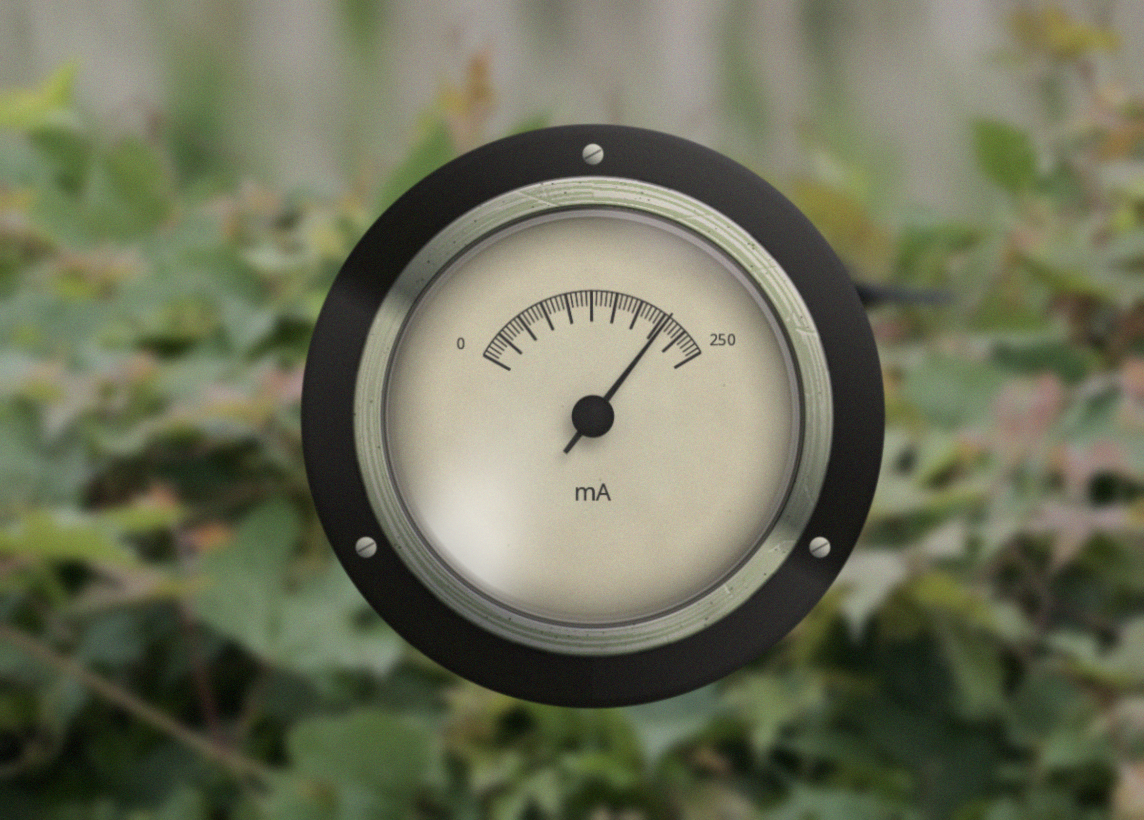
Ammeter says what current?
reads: 205 mA
